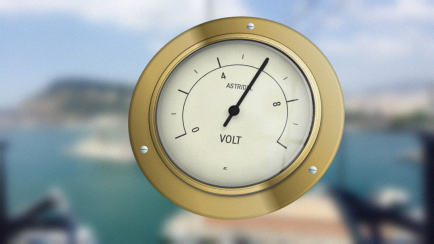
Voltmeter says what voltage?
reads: 6 V
